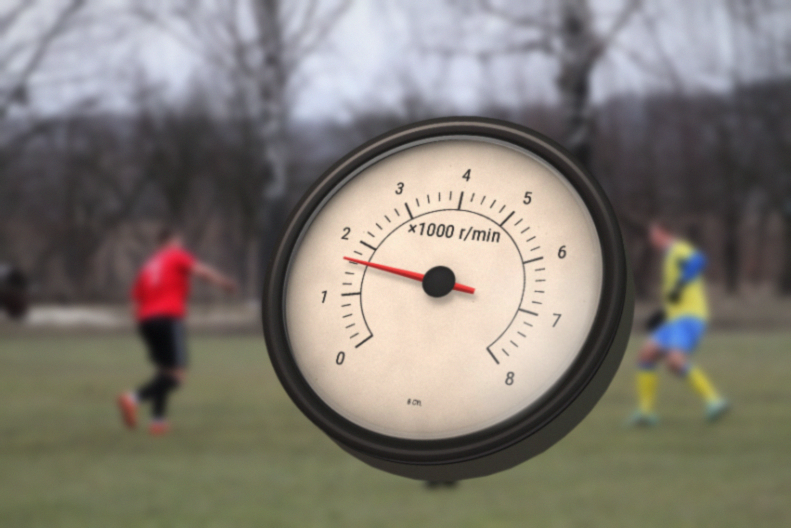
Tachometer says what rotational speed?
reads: 1600 rpm
